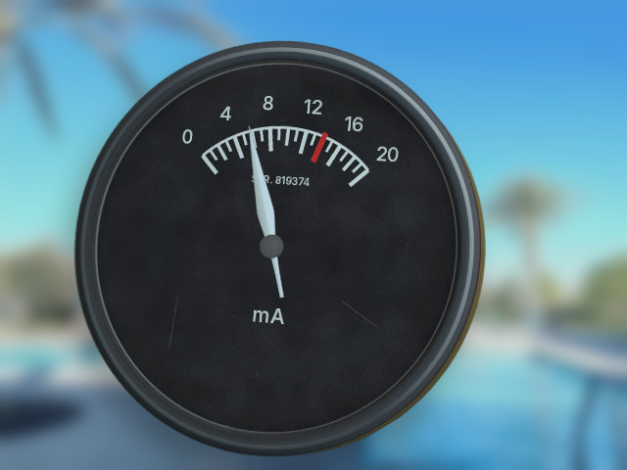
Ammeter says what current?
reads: 6 mA
